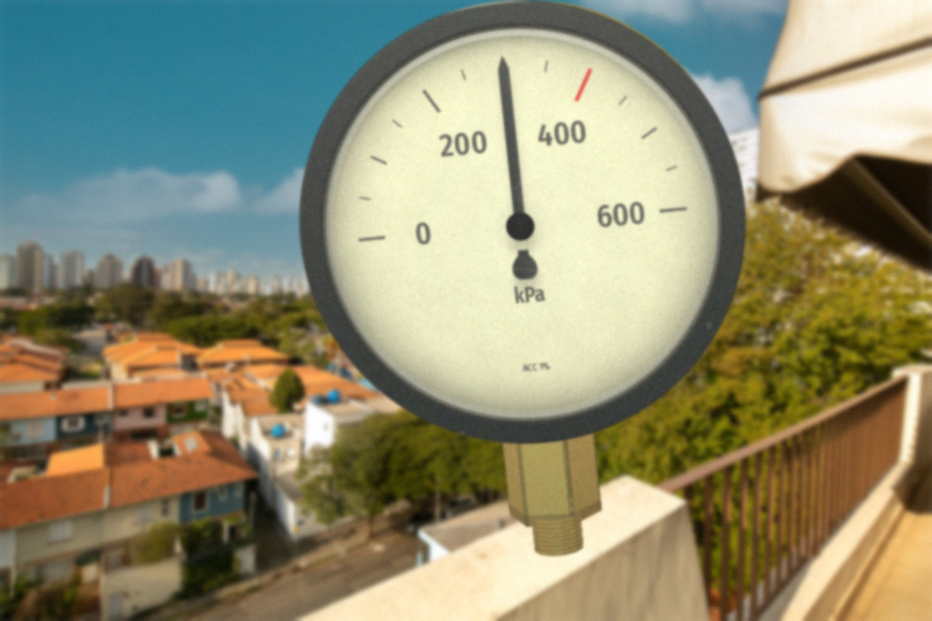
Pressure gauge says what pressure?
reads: 300 kPa
